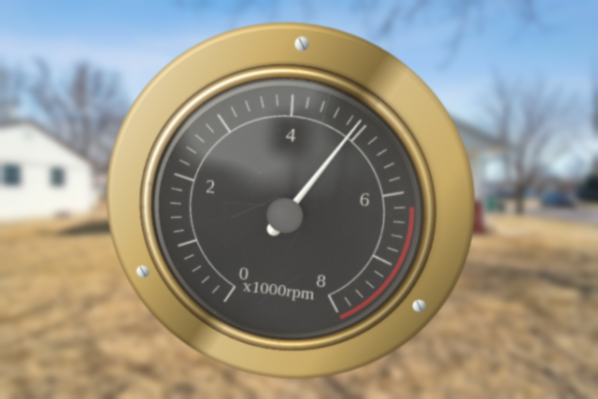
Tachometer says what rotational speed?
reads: 4900 rpm
